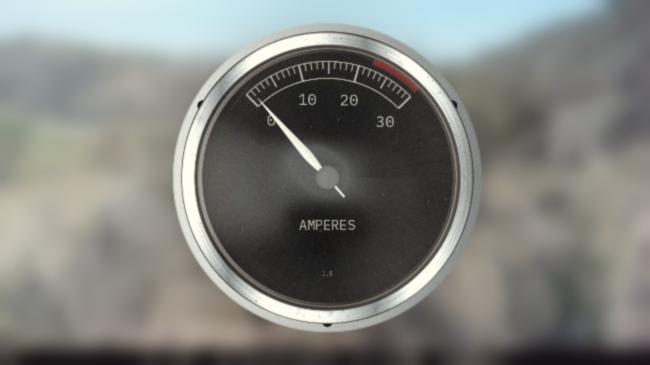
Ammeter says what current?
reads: 1 A
